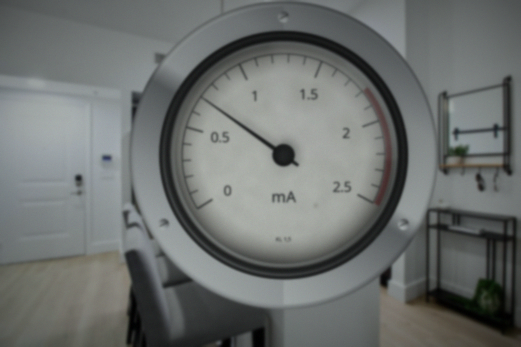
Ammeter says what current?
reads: 0.7 mA
